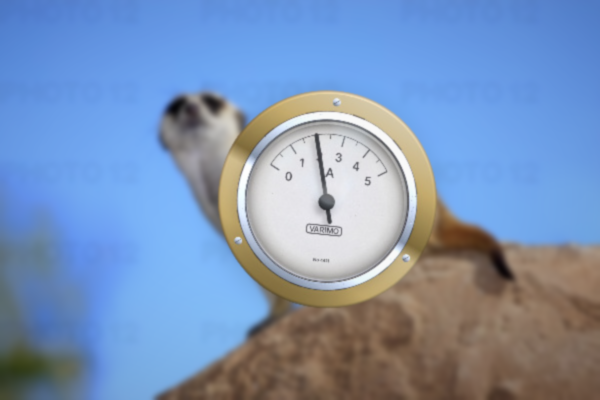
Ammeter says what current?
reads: 2 A
